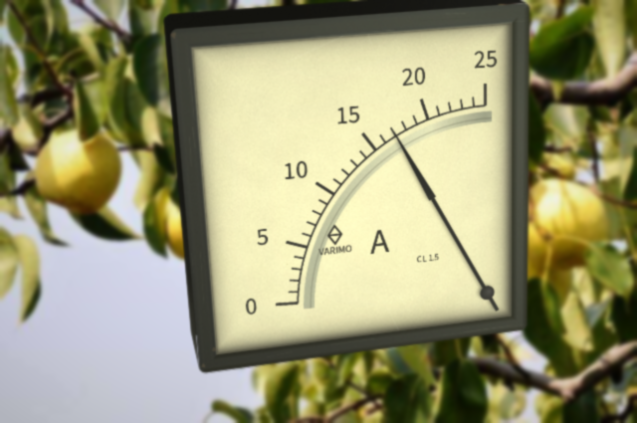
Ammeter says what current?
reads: 17 A
